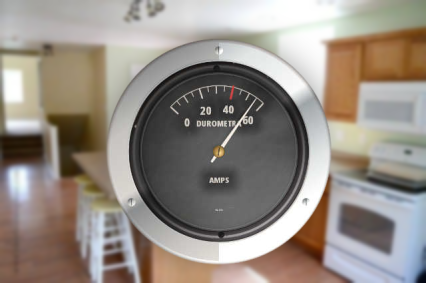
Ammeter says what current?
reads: 55 A
